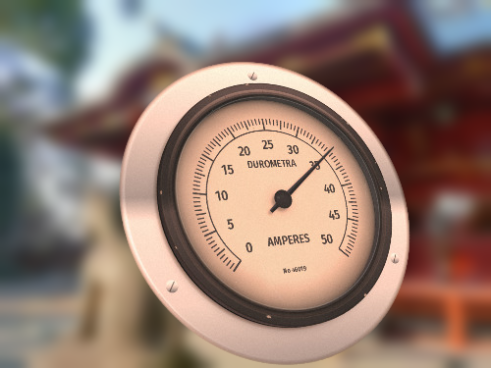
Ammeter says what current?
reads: 35 A
